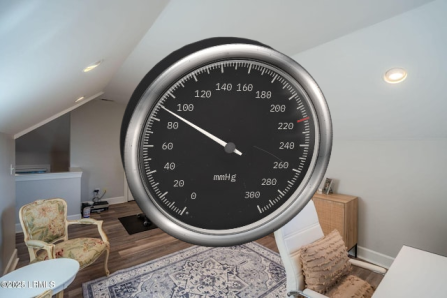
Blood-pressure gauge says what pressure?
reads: 90 mmHg
